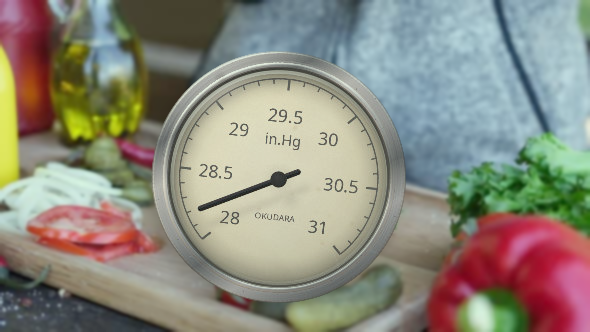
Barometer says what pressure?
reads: 28.2 inHg
